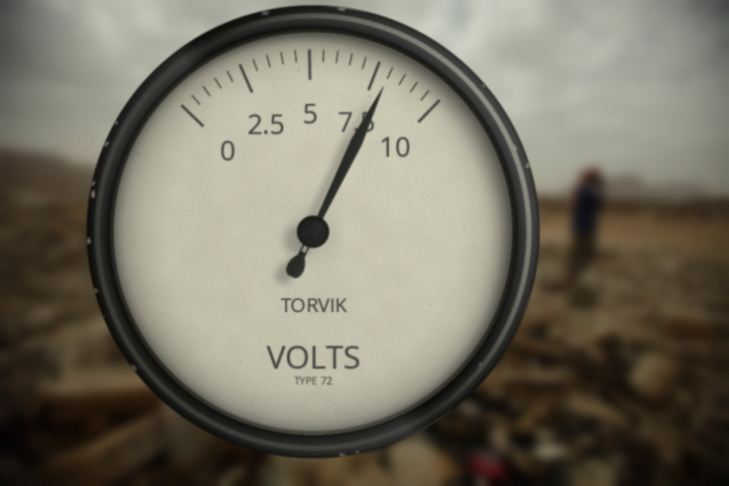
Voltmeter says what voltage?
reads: 8 V
